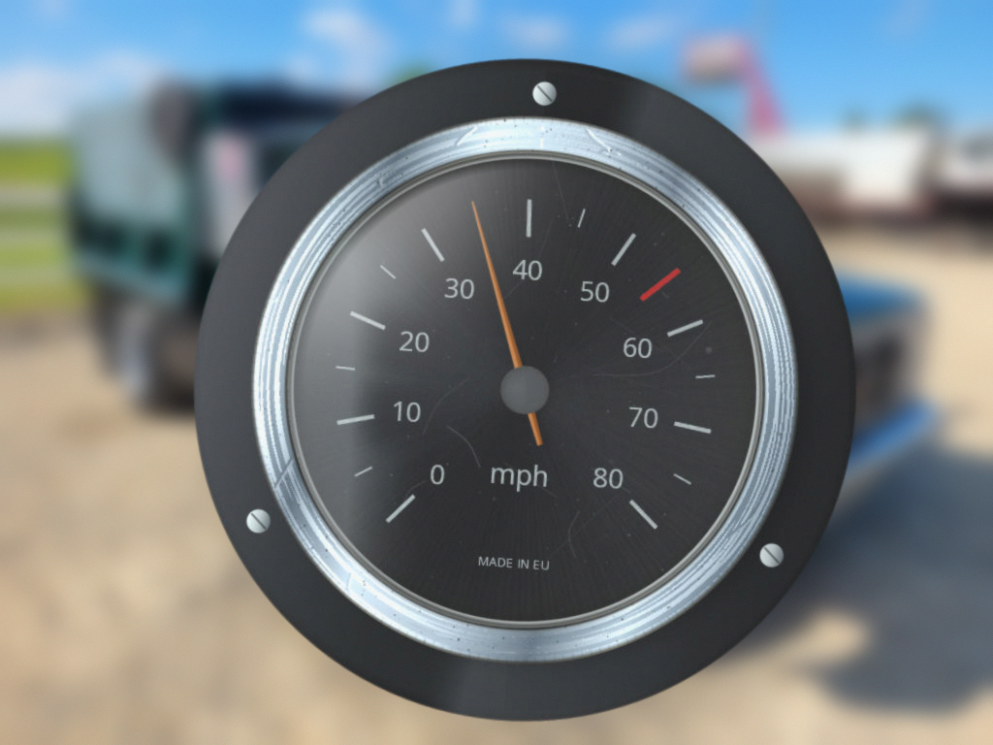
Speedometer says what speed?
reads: 35 mph
